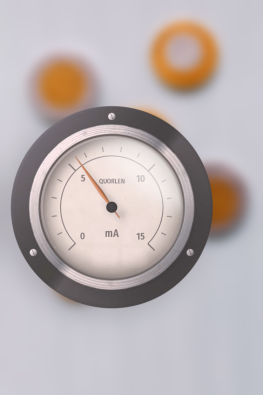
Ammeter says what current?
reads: 5.5 mA
